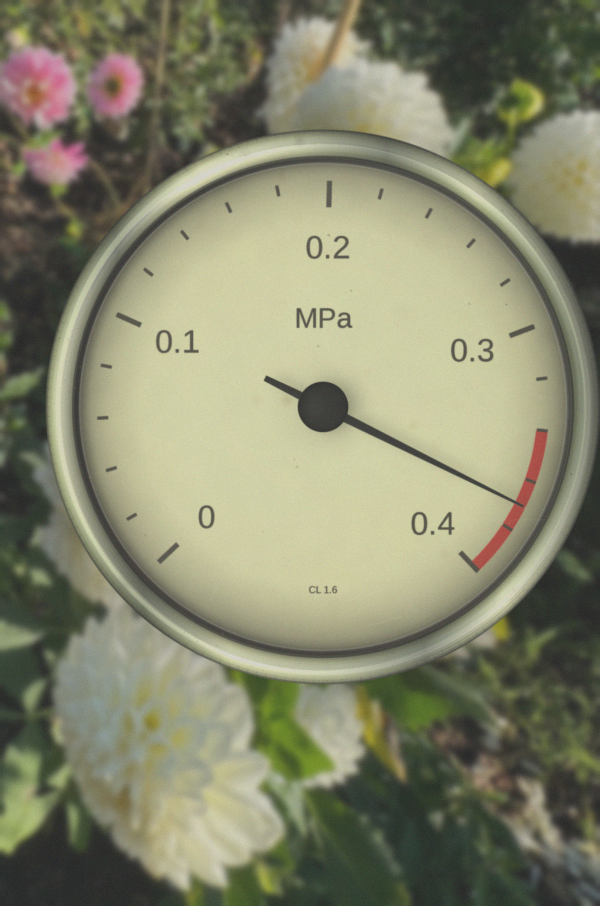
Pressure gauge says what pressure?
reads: 0.37 MPa
